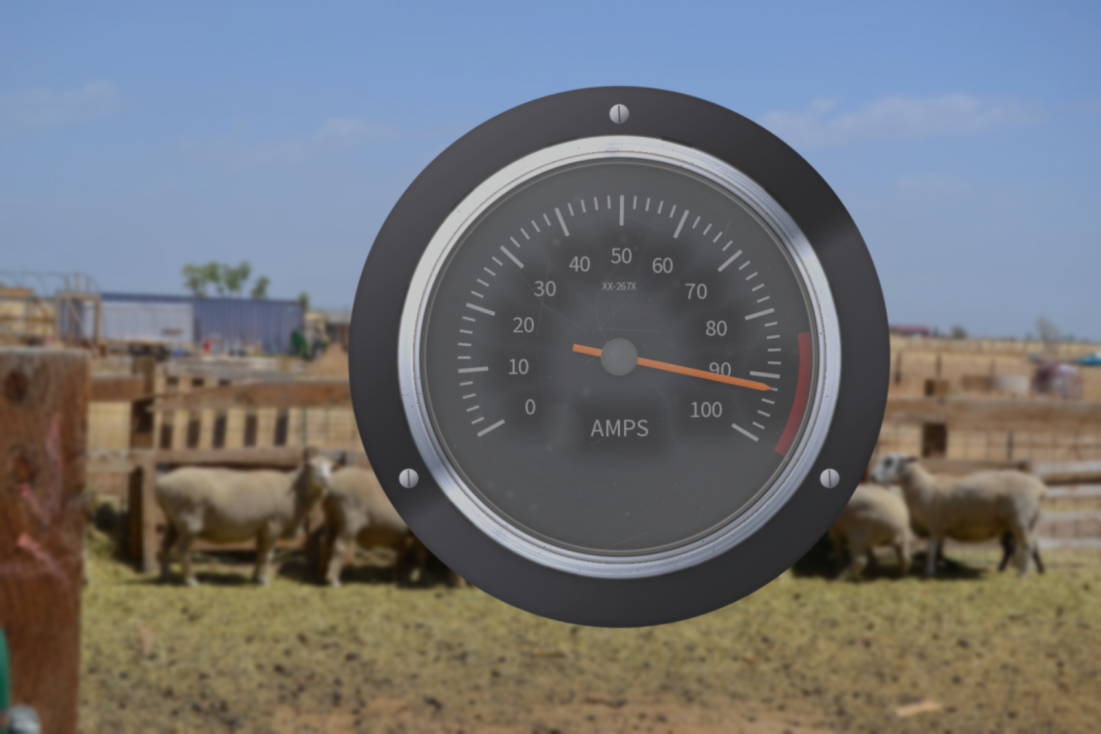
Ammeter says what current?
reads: 92 A
